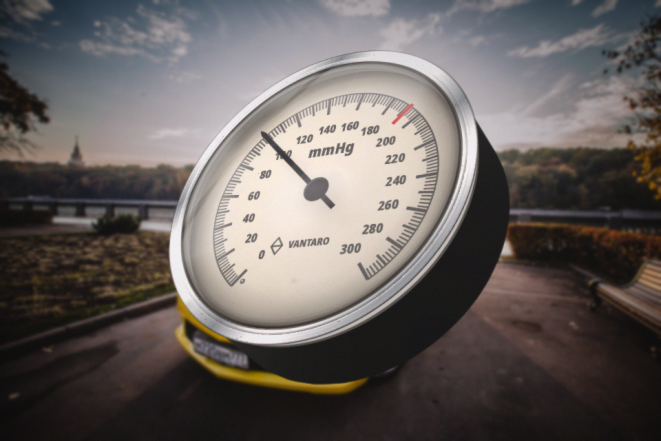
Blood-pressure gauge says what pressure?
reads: 100 mmHg
